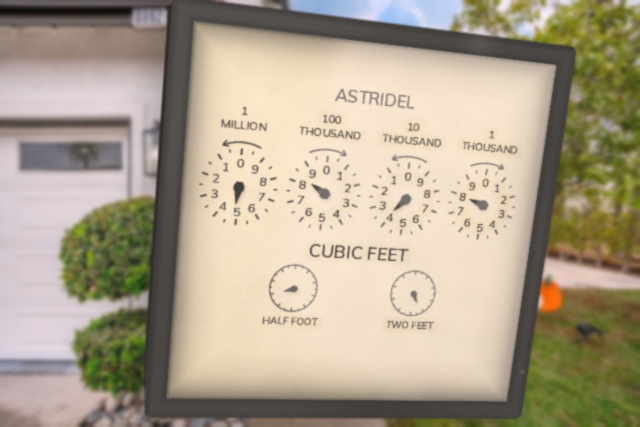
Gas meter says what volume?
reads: 483800 ft³
